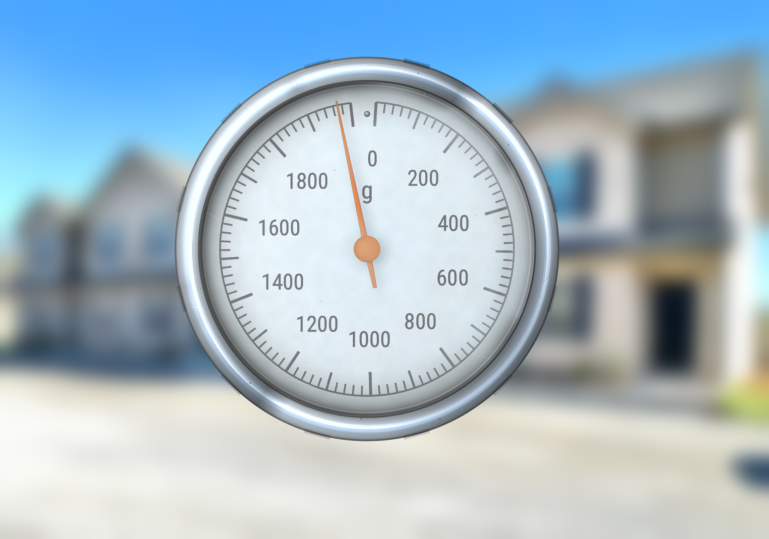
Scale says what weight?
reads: 1970 g
